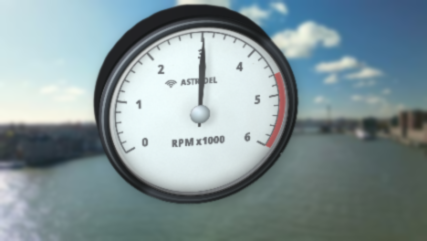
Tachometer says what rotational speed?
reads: 3000 rpm
